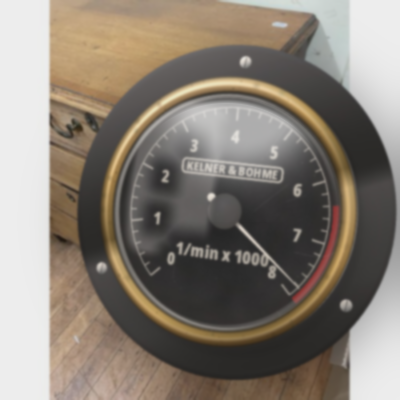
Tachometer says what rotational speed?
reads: 7800 rpm
